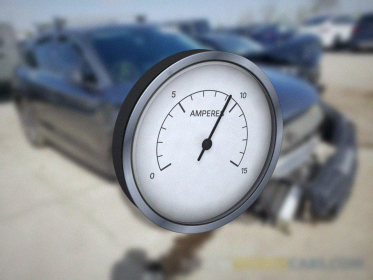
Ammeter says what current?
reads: 9 A
